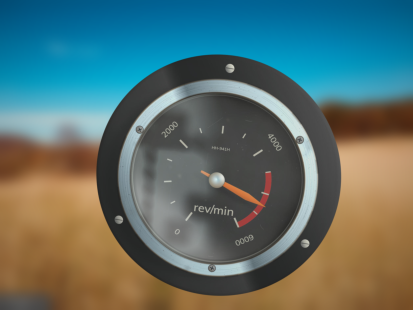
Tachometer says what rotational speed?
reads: 5250 rpm
